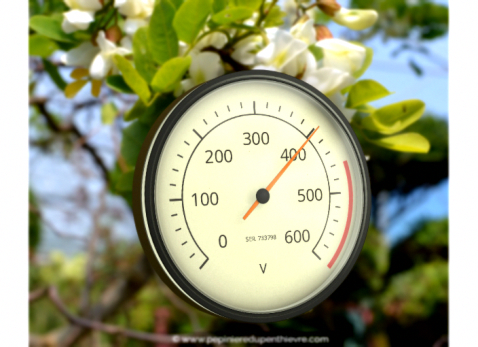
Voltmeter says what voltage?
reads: 400 V
